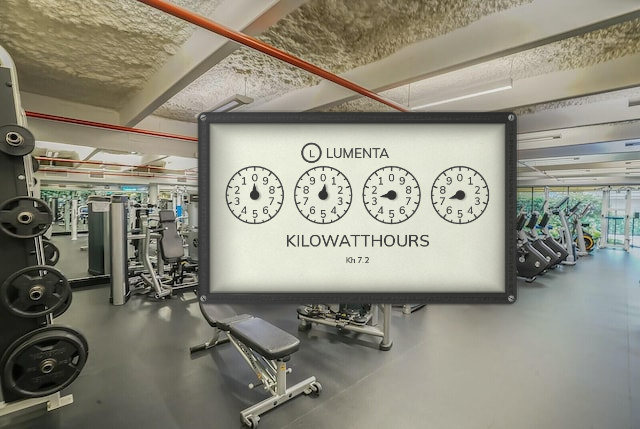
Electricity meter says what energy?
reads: 27 kWh
